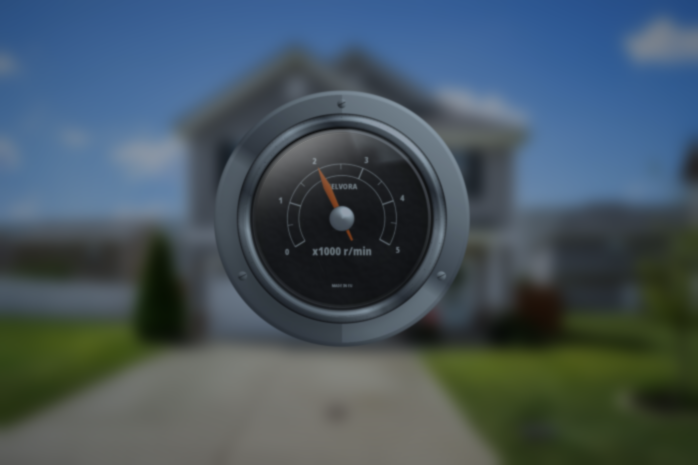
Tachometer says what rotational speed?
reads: 2000 rpm
